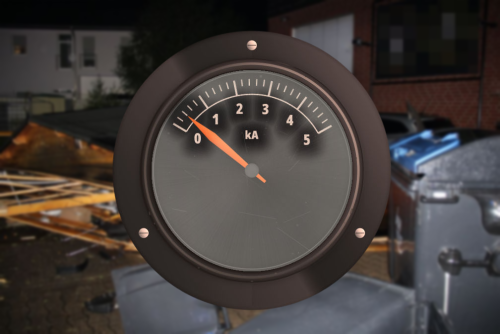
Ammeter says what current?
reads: 0.4 kA
